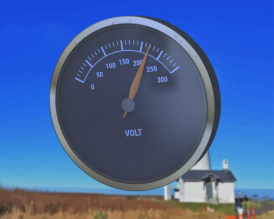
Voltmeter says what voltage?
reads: 220 V
